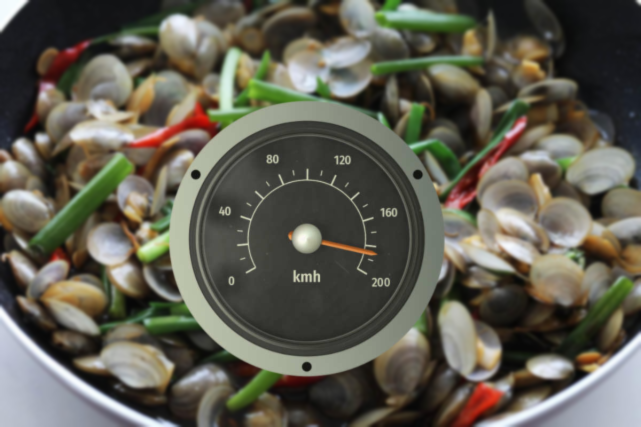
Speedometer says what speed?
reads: 185 km/h
